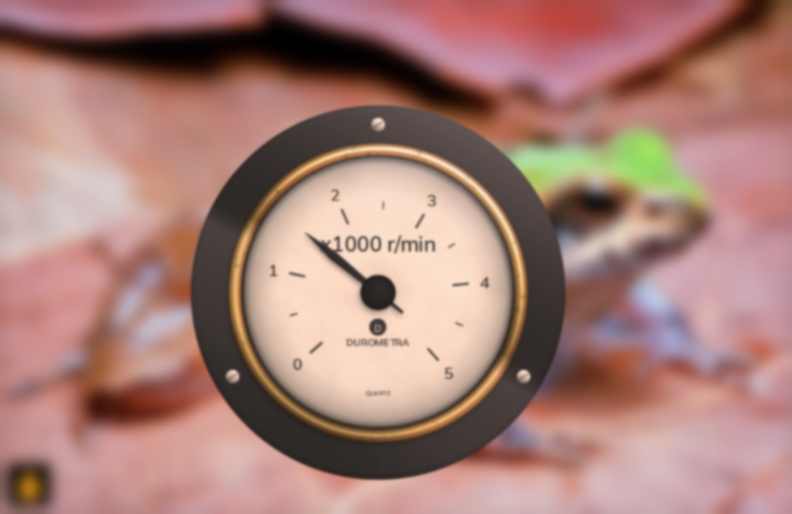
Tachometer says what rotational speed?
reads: 1500 rpm
